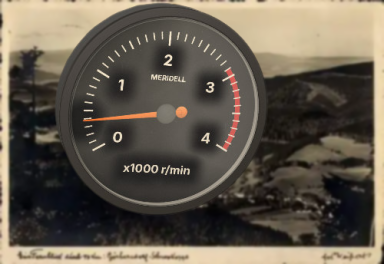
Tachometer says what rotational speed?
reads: 400 rpm
